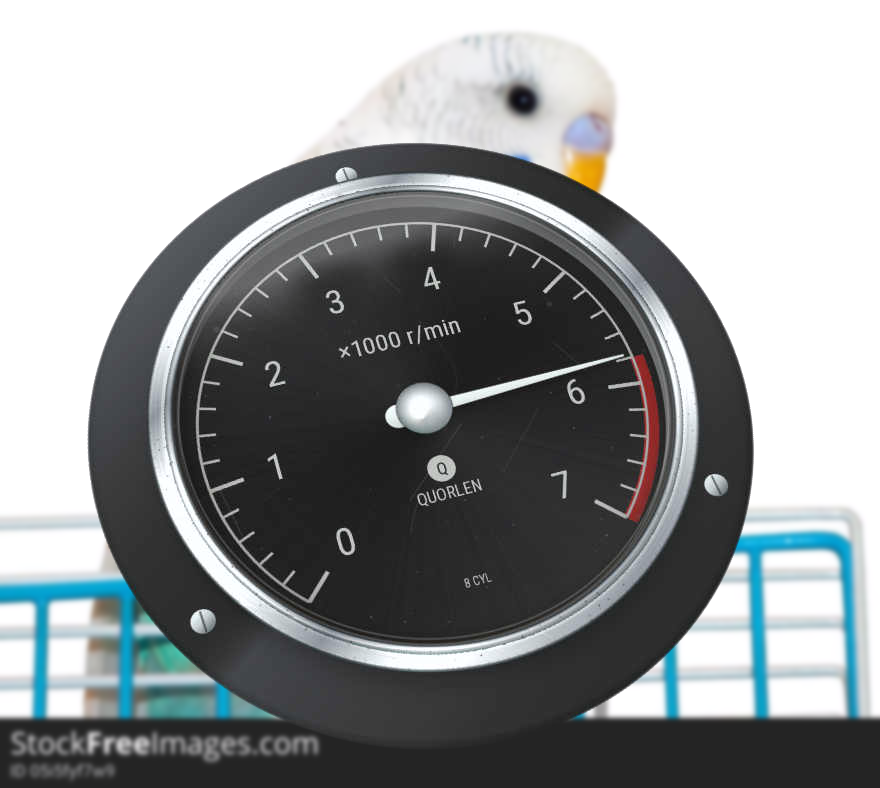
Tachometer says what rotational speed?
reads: 5800 rpm
